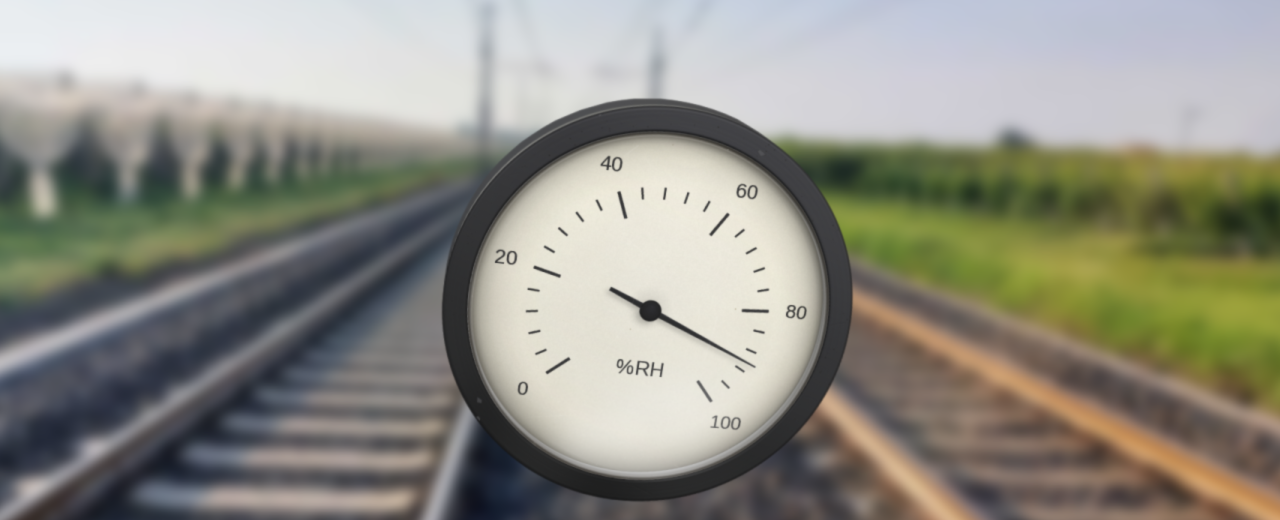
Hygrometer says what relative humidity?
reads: 90 %
